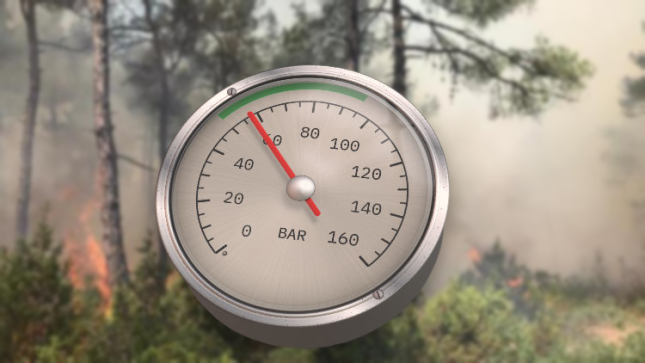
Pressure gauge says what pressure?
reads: 57.5 bar
